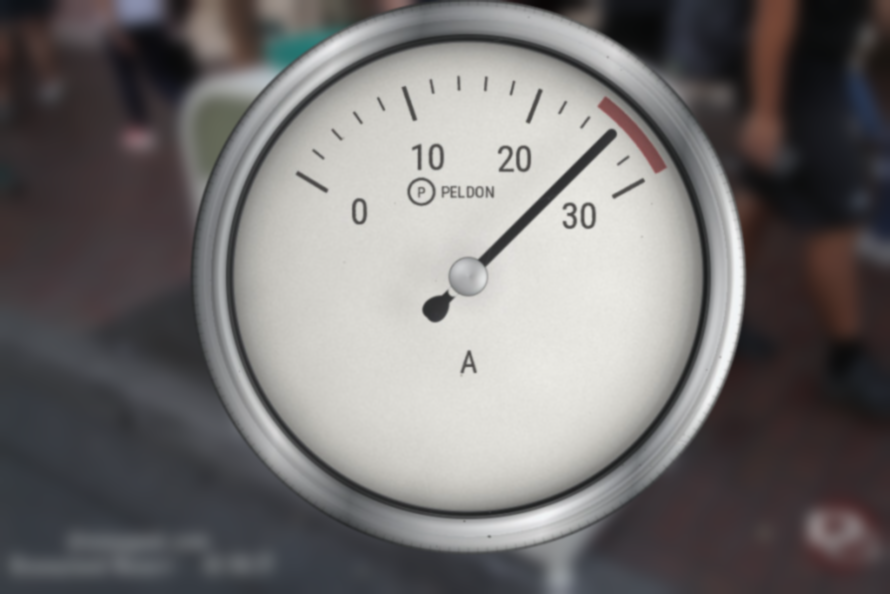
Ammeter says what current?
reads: 26 A
